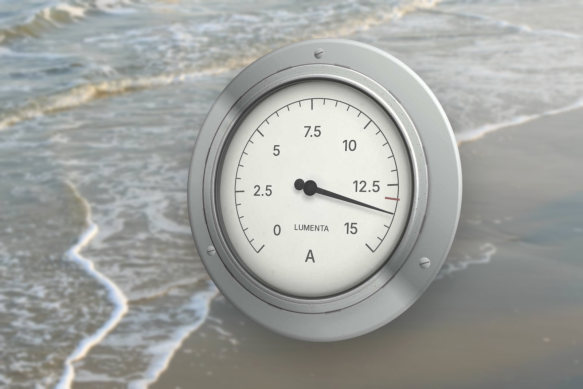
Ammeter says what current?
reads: 13.5 A
